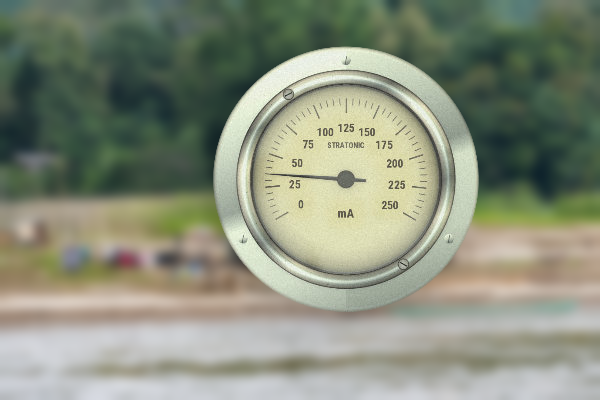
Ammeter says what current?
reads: 35 mA
